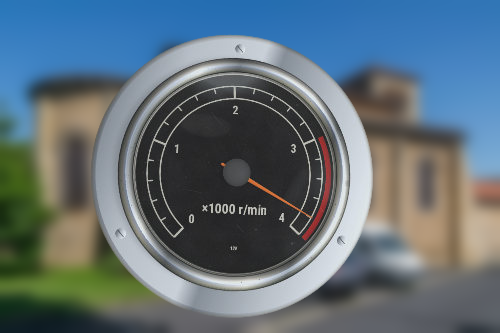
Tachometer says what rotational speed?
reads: 3800 rpm
